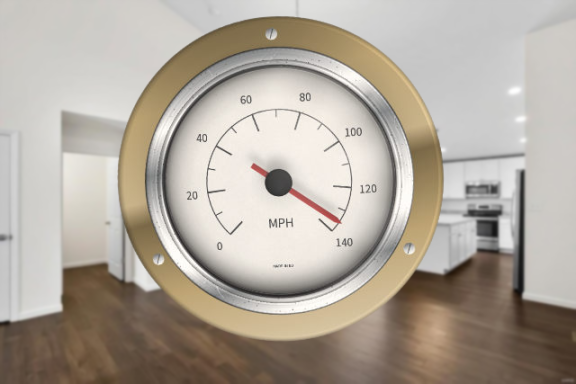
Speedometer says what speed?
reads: 135 mph
